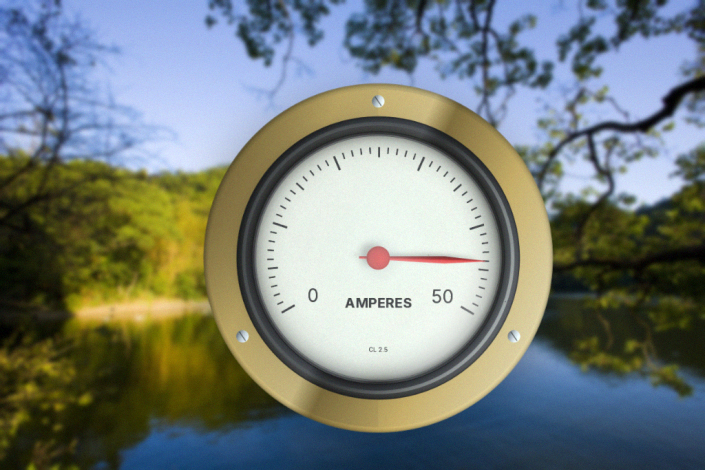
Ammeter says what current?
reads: 44 A
